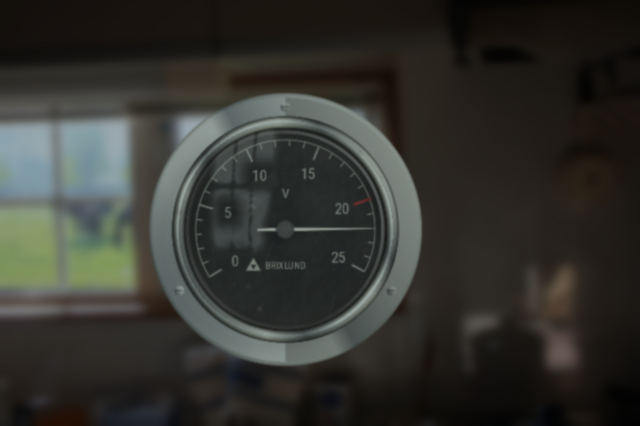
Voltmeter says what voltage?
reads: 22 V
